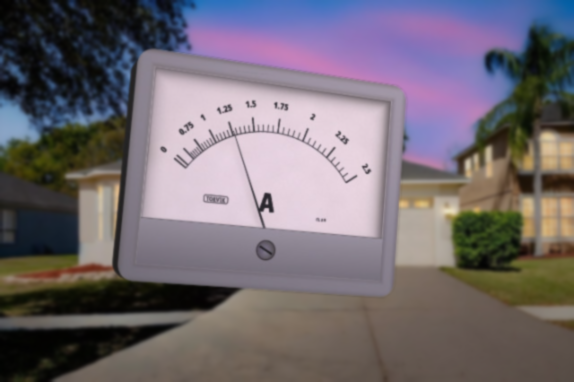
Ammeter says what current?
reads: 1.25 A
